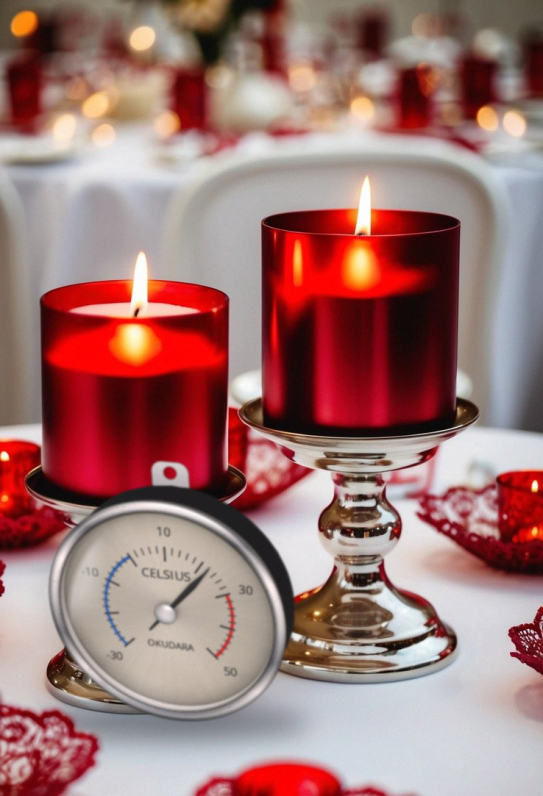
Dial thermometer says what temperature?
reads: 22 °C
